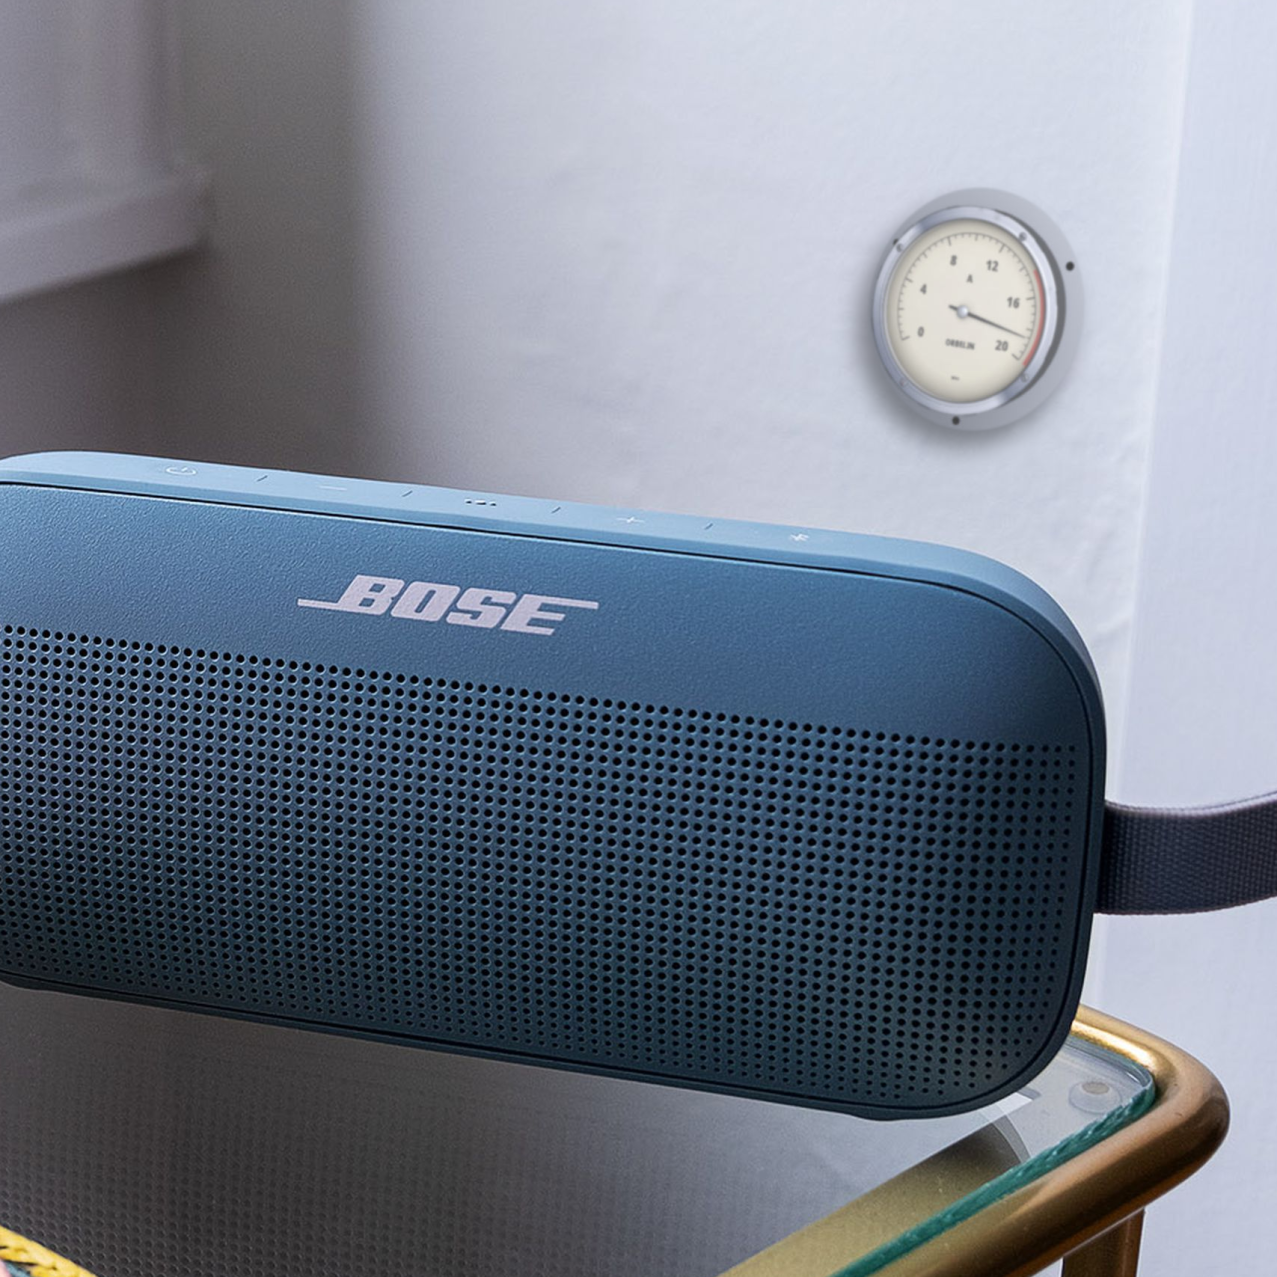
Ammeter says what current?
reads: 18.5 A
